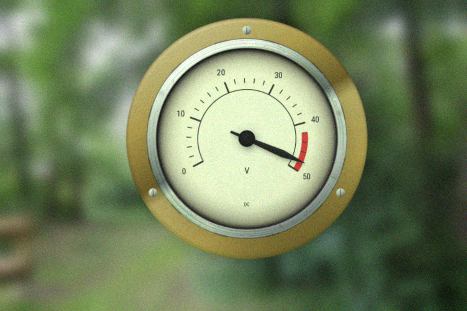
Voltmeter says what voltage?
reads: 48 V
